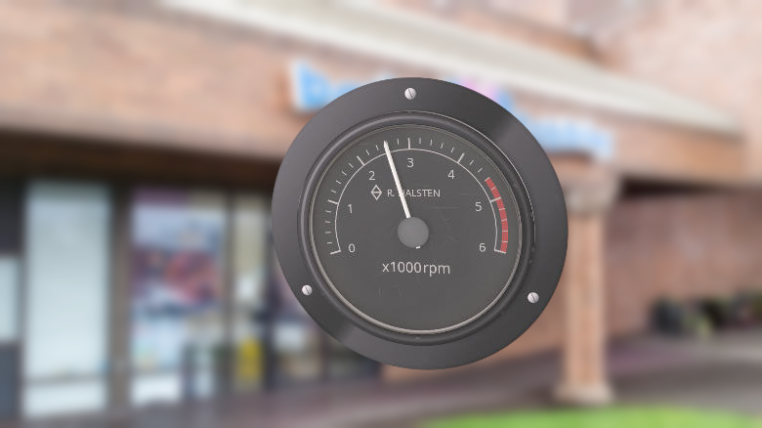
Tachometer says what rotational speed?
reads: 2600 rpm
